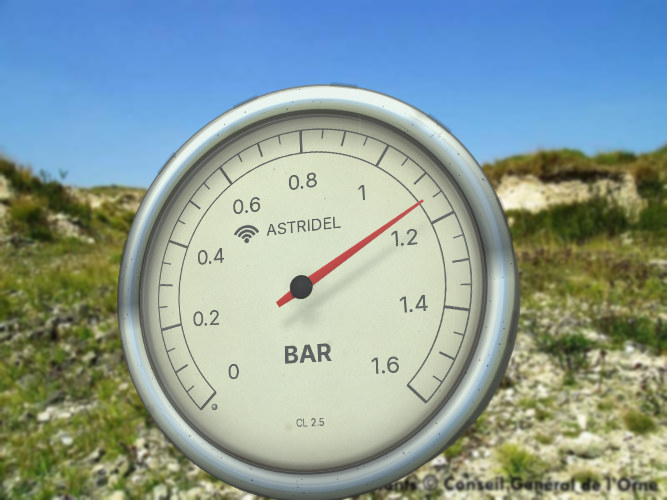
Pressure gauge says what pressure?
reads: 1.15 bar
